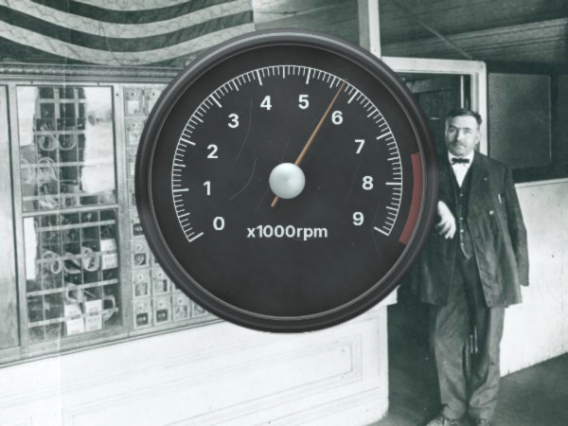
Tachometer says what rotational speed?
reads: 5700 rpm
